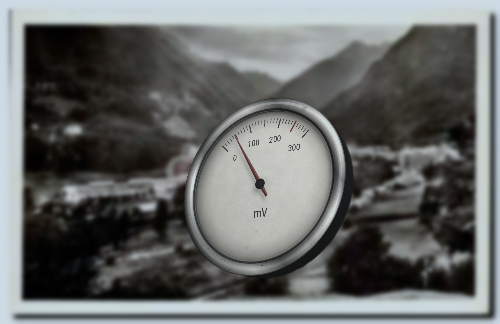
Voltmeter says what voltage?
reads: 50 mV
